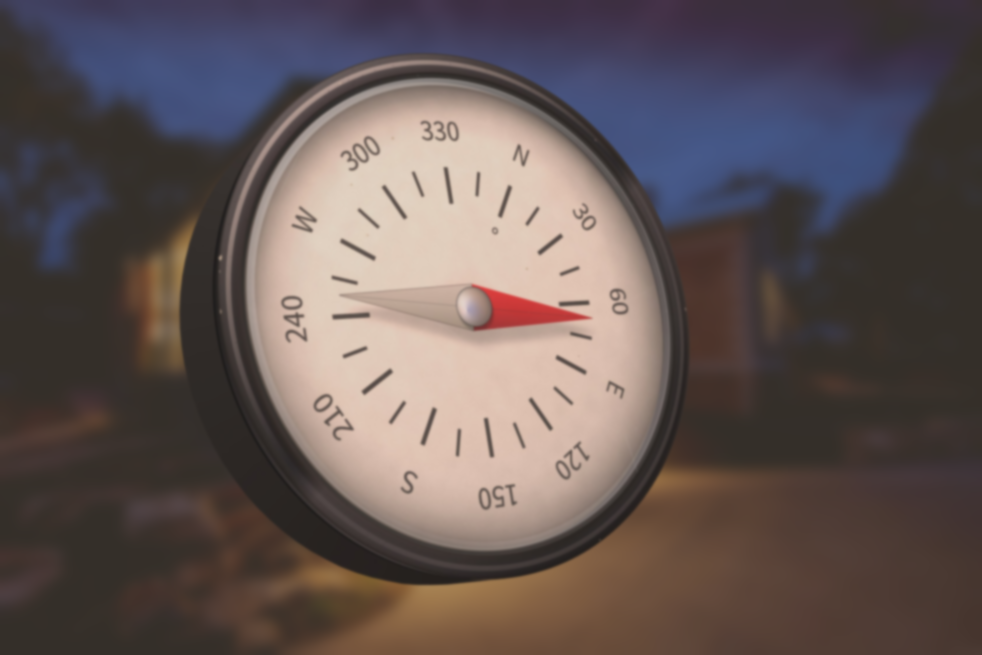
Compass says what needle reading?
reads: 67.5 °
